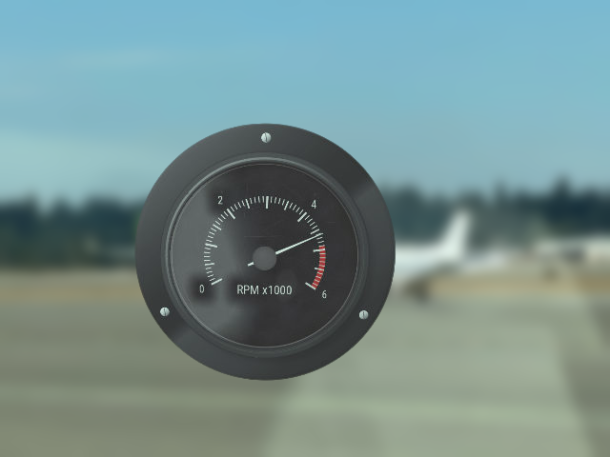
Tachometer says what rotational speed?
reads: 4600 rpm
